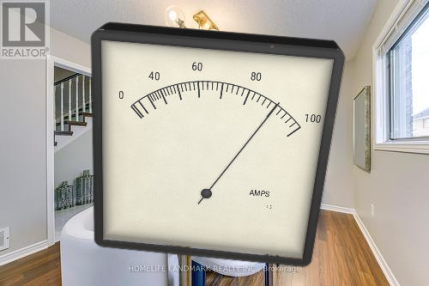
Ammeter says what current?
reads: 90 A
